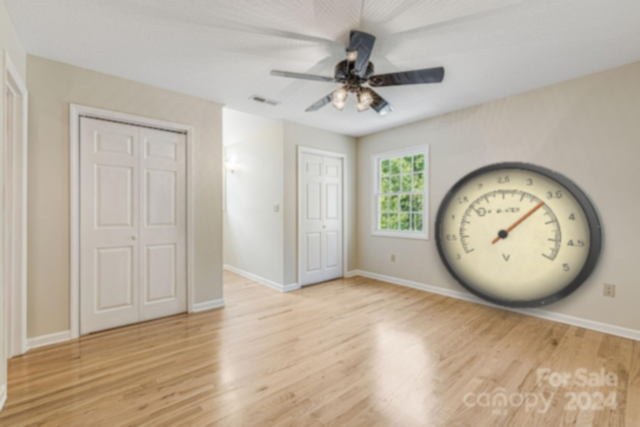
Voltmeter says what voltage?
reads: 3.5 V
